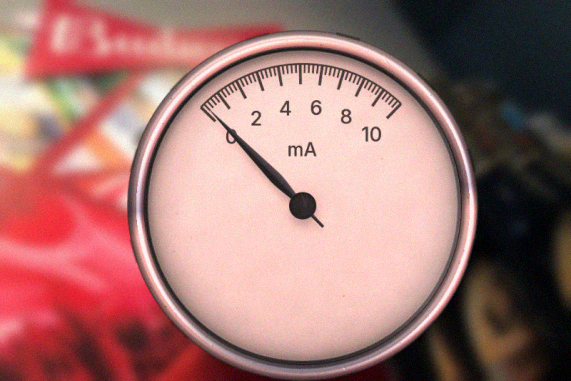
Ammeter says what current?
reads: 0.2 mA
